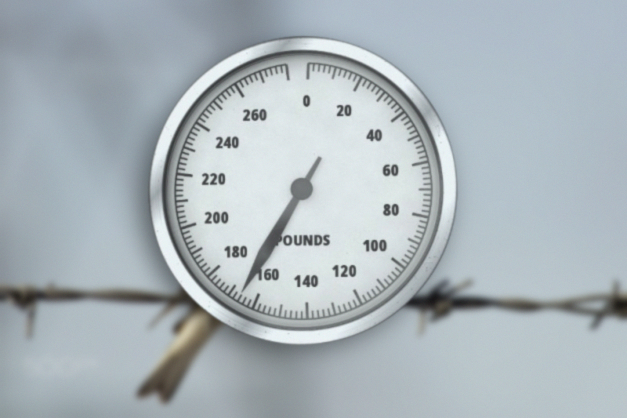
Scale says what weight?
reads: 166 lb
